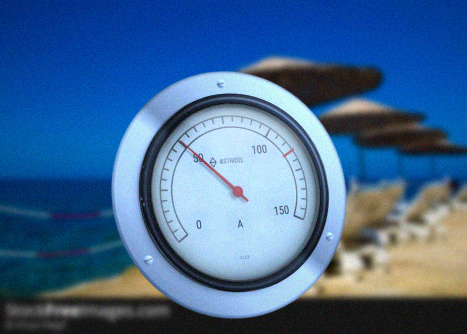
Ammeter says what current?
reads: 50 A
